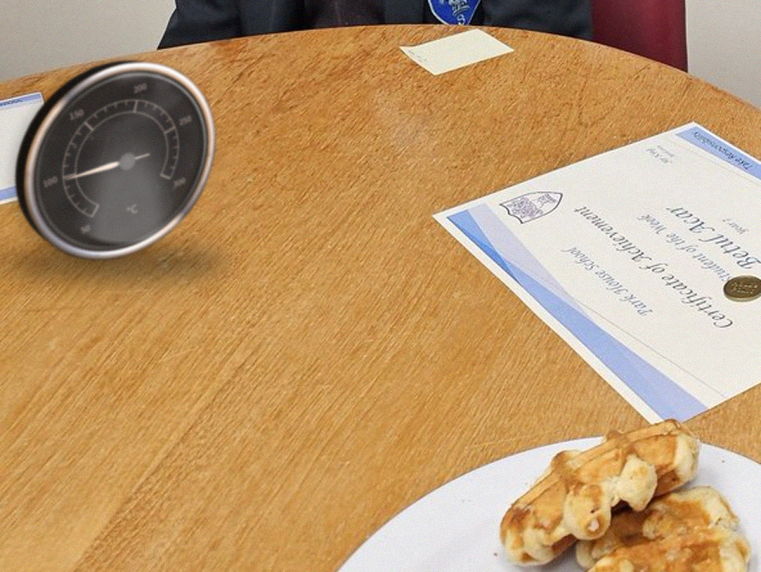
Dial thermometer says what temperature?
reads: 100 °C
